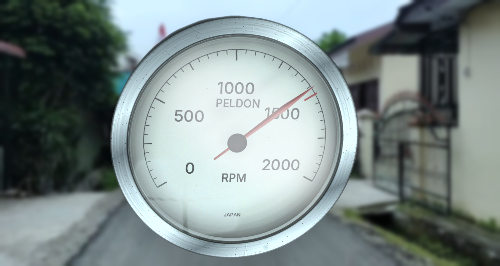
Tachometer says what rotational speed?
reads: 1450 rpm
